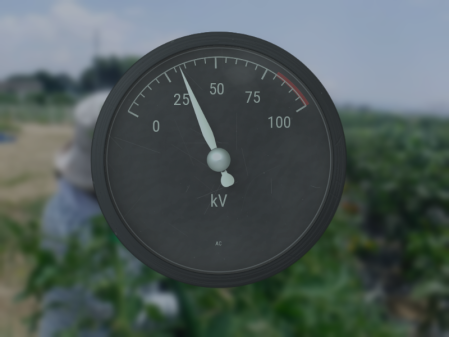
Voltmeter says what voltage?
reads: 32.5 kV
